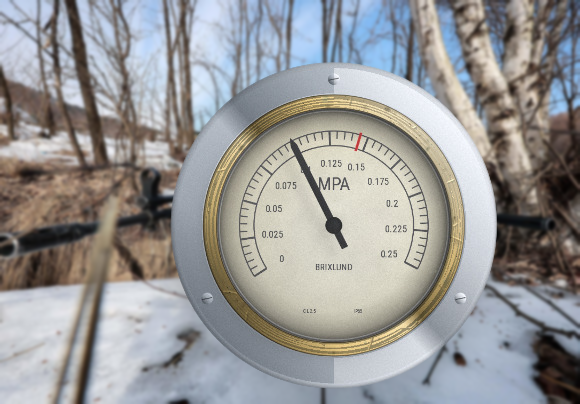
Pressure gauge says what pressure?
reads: 0.1 MPa
